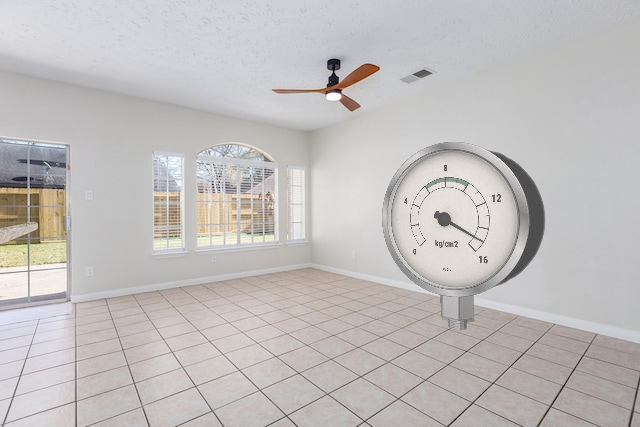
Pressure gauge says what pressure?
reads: 15 kg/cm²
